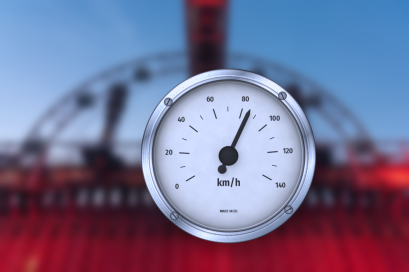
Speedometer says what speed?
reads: 85 km/h
